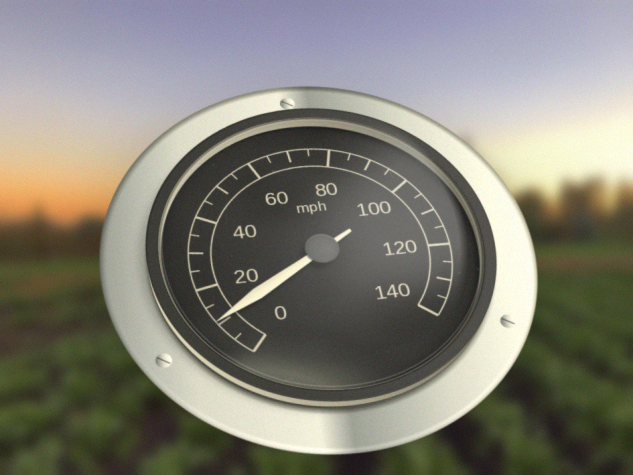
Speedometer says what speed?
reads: 10 mph
